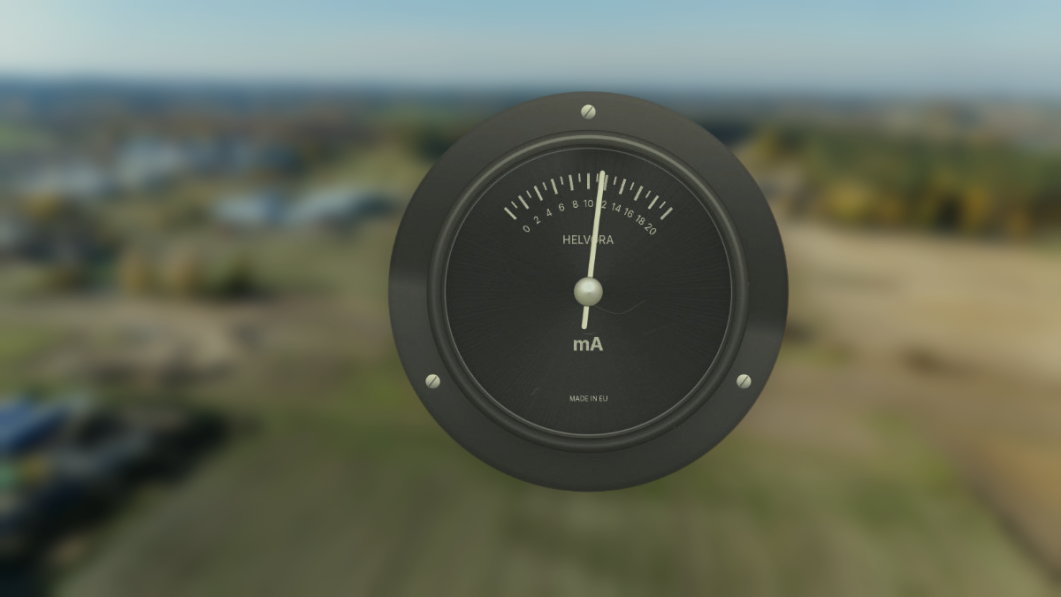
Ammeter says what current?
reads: 11.5 mA
